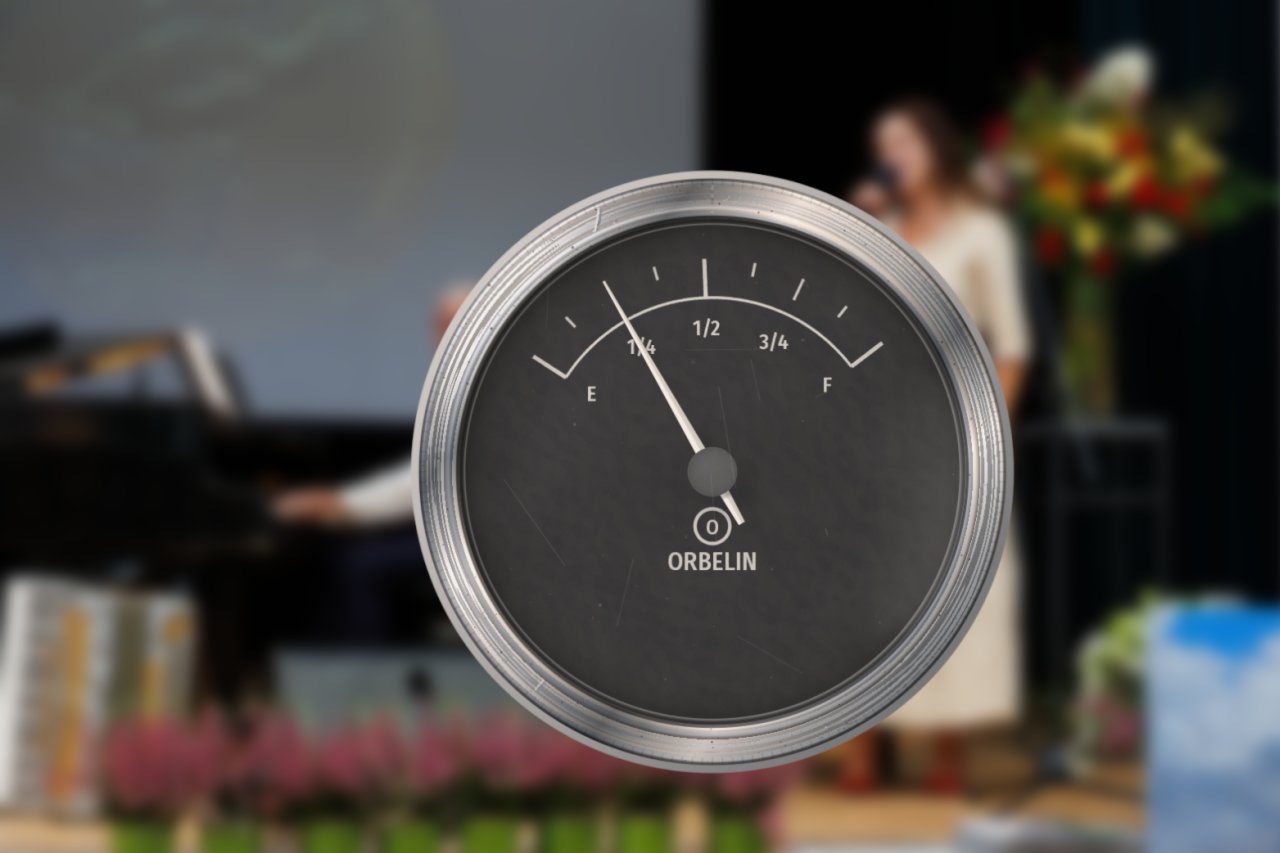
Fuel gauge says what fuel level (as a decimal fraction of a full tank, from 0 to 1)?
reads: 0.25
